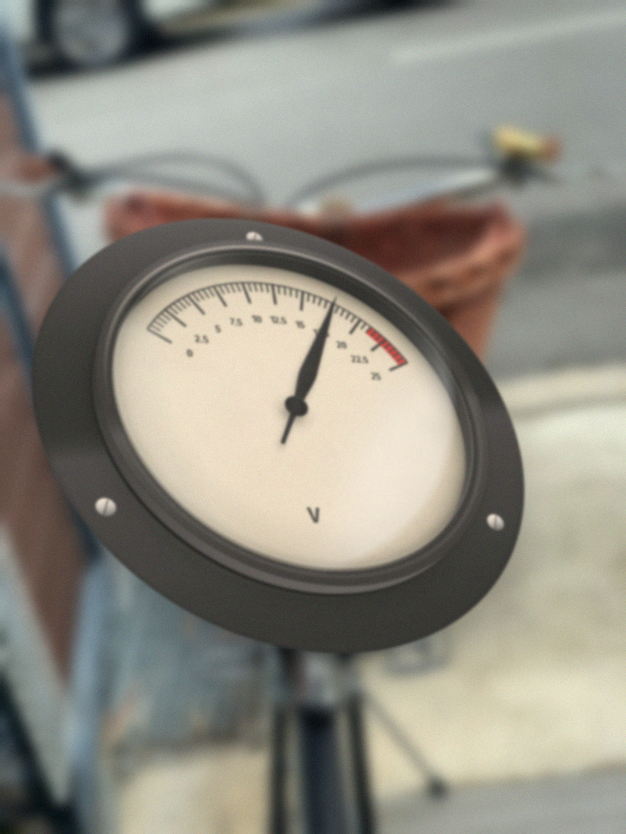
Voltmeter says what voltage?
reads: 17.5 V
